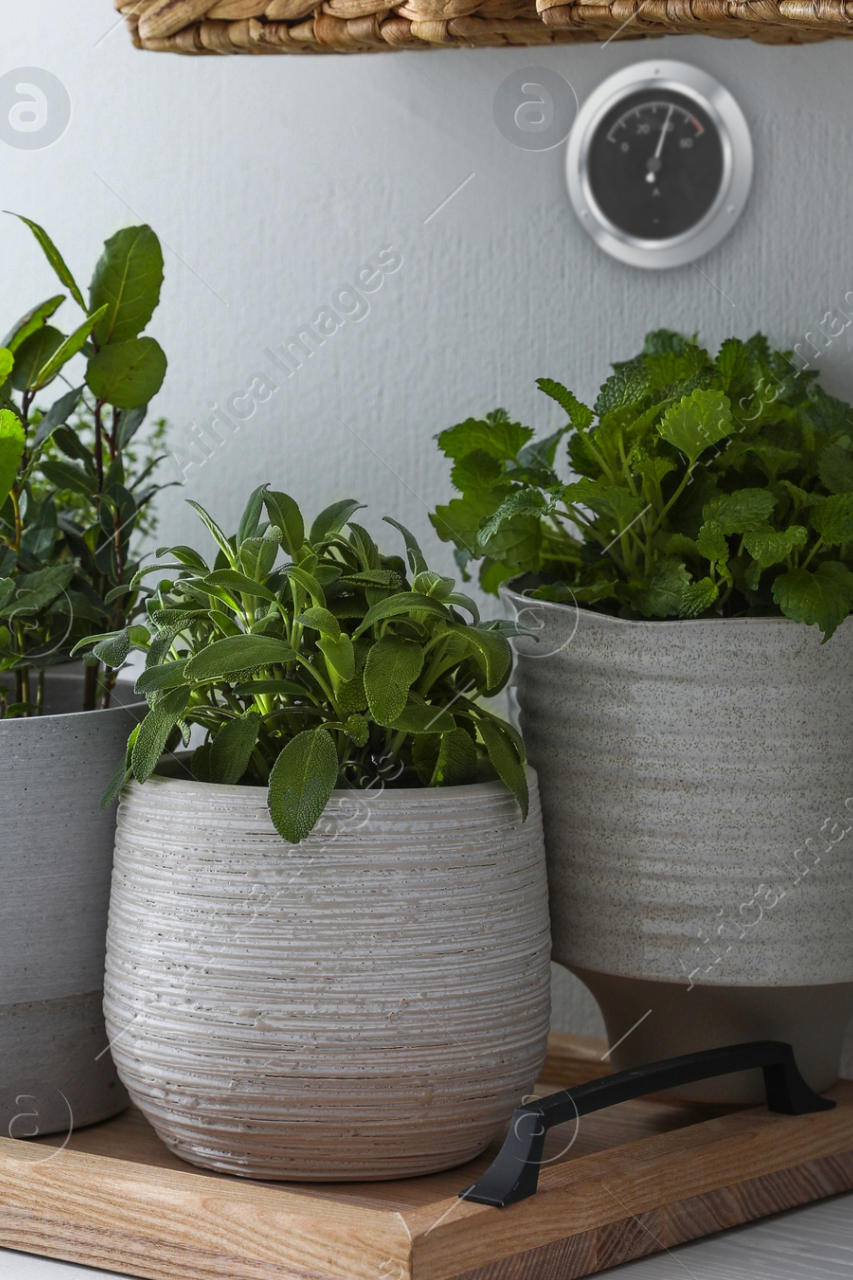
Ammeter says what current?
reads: 40 A
